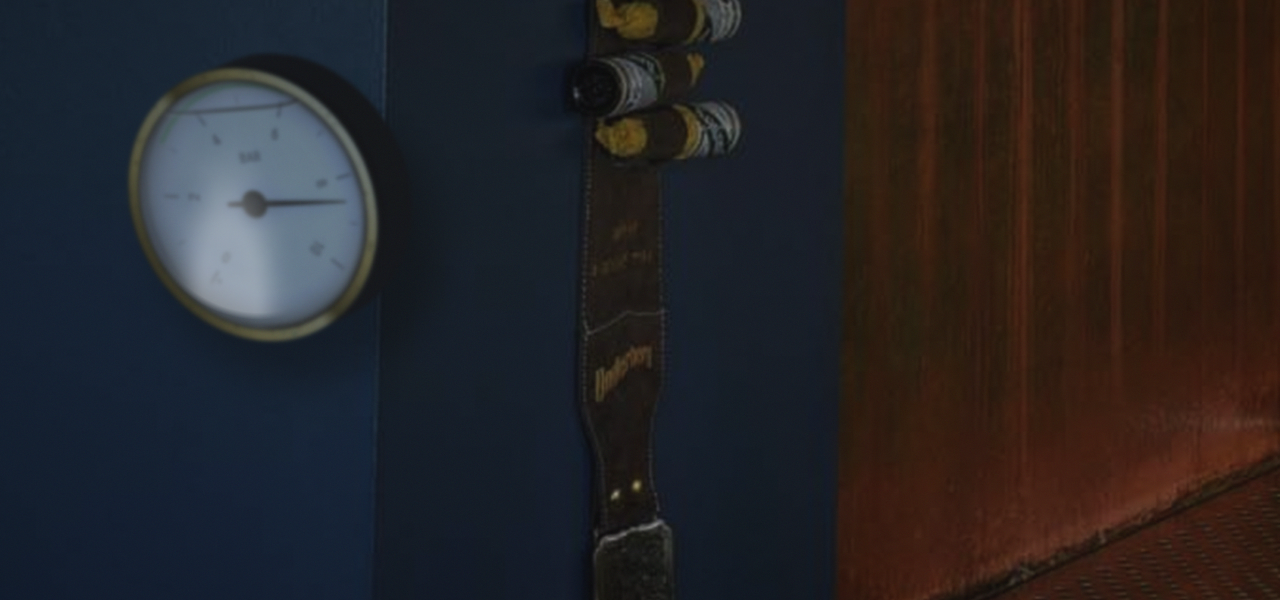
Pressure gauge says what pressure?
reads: 8.5 bar
